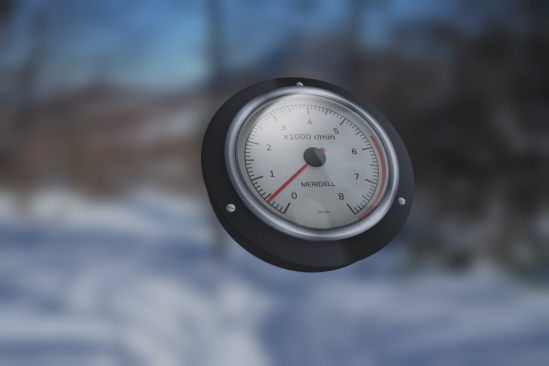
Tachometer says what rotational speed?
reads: 400 rpm
